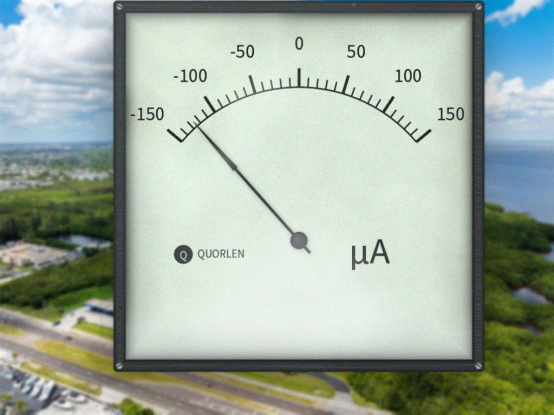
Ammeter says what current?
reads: -125 µA
